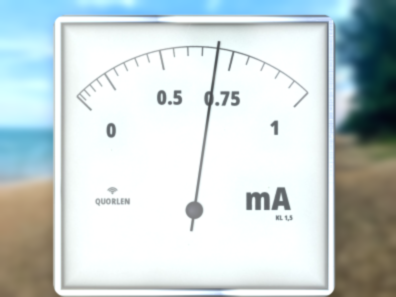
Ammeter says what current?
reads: 0.7 mA
